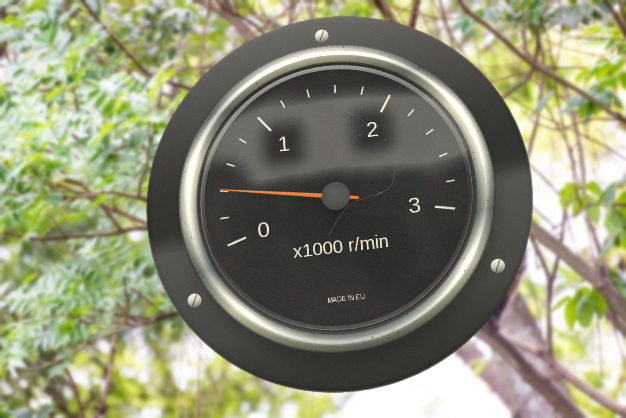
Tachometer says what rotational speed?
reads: 400 rpm
